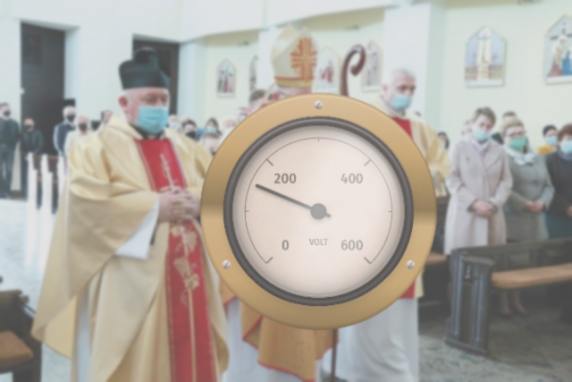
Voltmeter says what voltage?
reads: 150 V
